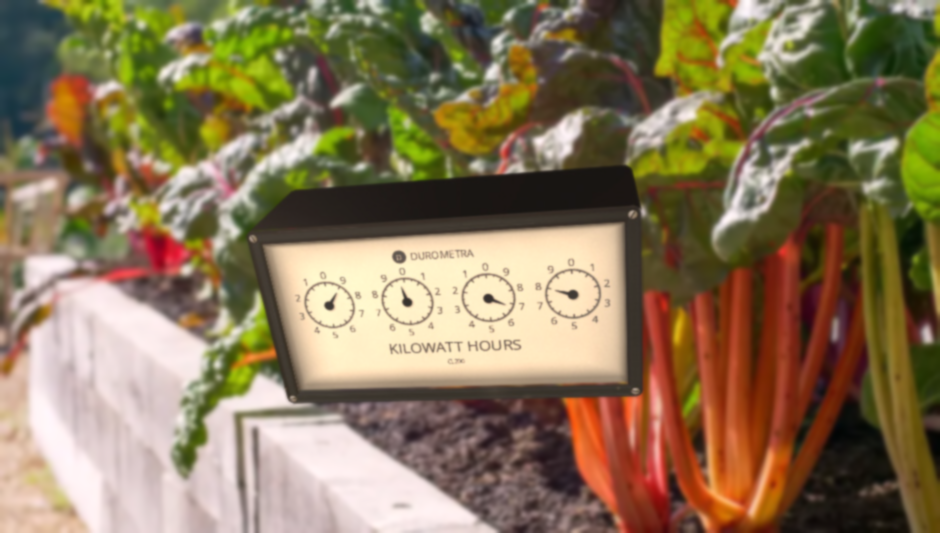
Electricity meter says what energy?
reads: 8968 kWh
